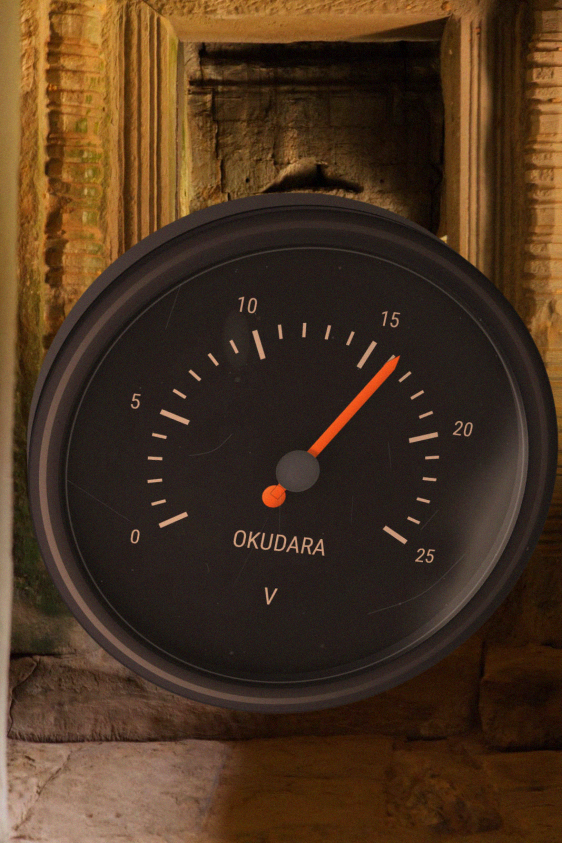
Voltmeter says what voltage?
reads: 16 V
